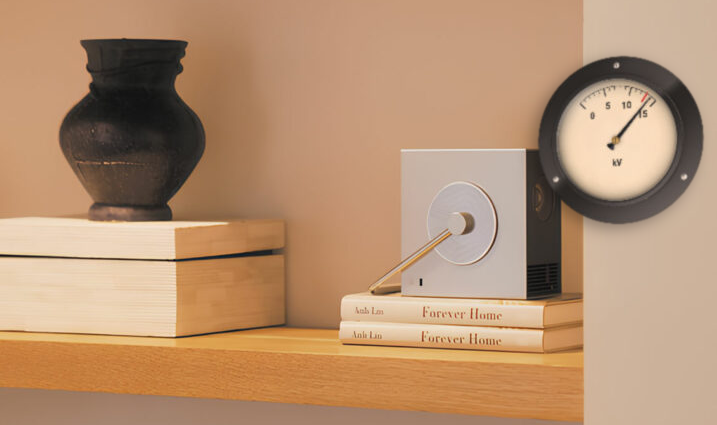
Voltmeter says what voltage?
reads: 14 kV
